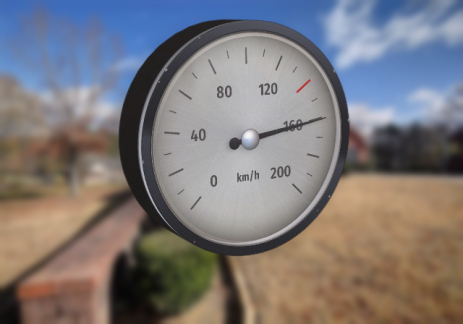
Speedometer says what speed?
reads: 160 km/h
